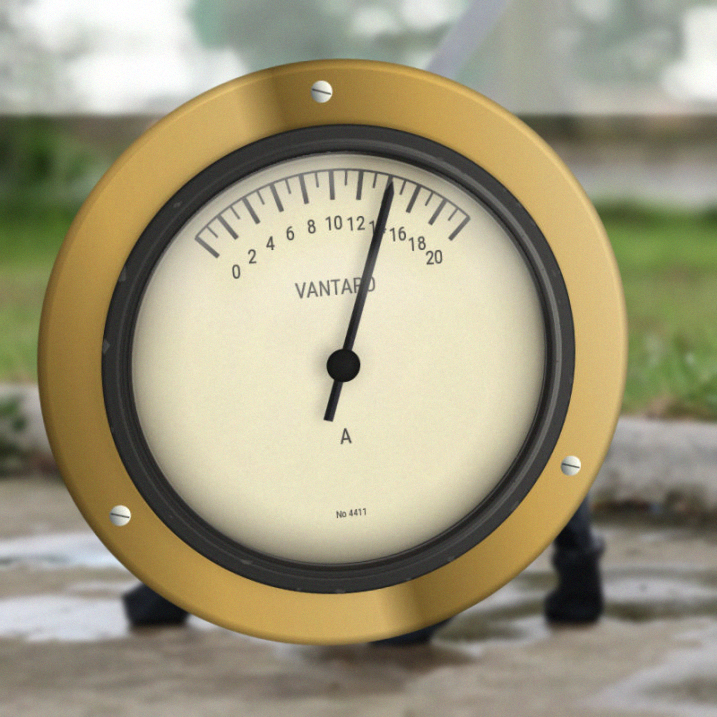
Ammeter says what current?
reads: 14 A
